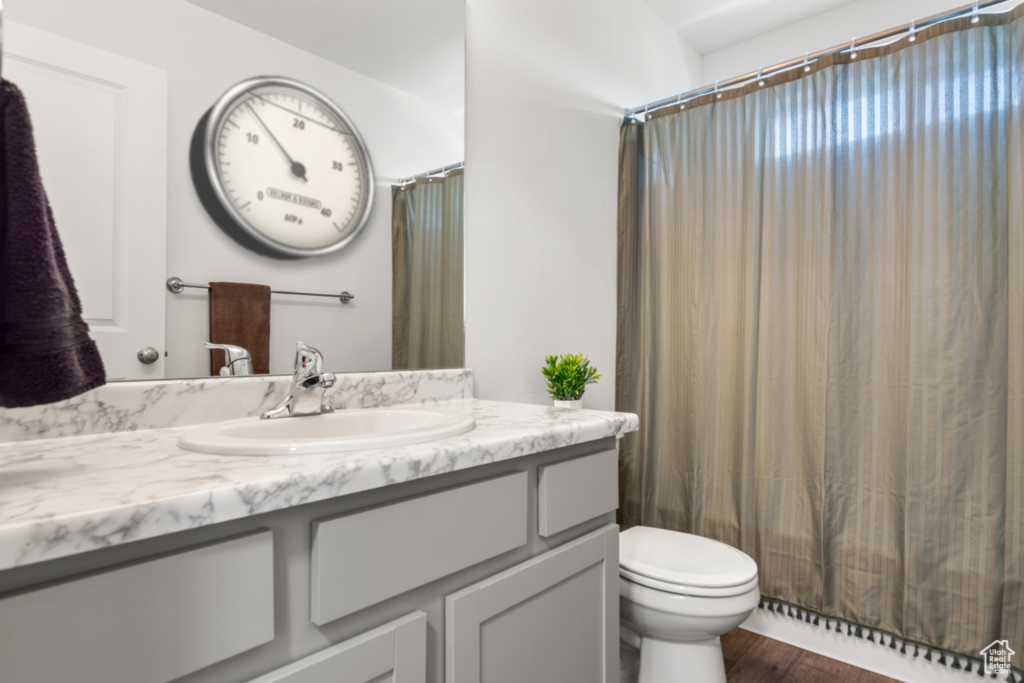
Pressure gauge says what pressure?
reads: 13 MPa
